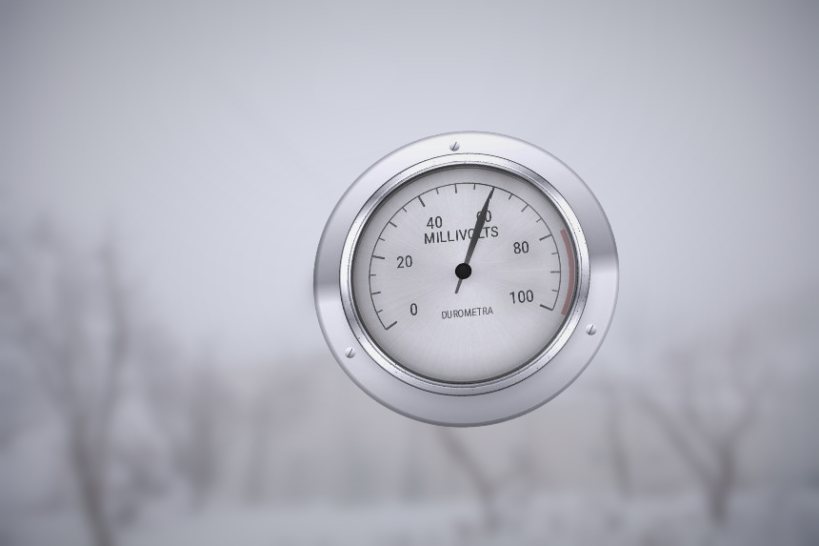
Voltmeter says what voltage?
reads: 60 mV
